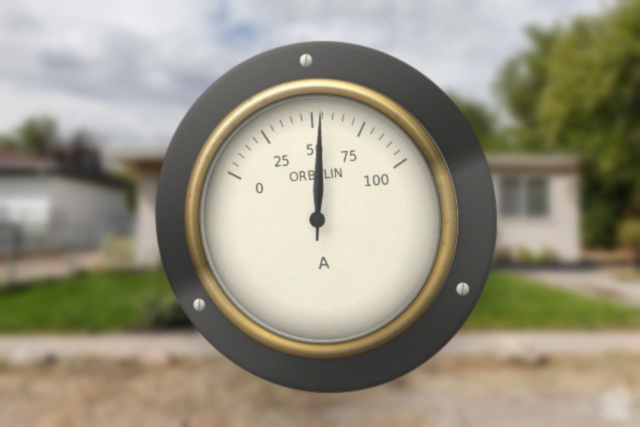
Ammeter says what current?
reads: 55 A
